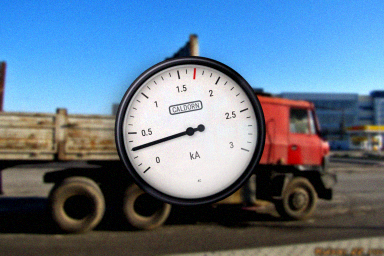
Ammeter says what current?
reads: 0.3 kA
